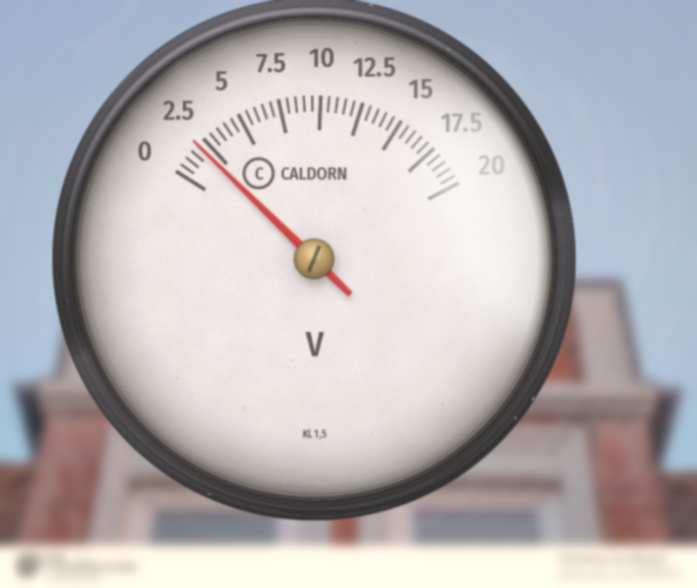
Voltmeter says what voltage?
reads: 2 V
